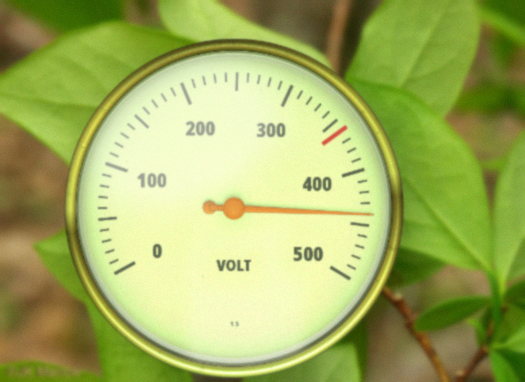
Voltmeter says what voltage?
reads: 440 V
